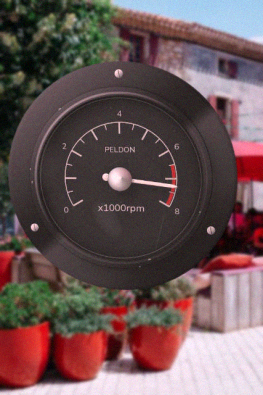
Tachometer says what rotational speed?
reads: 7250 rpm
